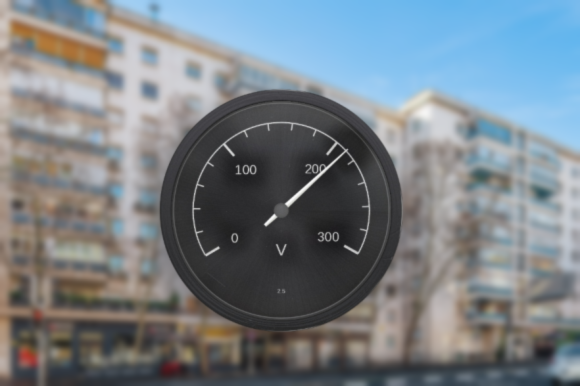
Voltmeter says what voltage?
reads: 210 V
